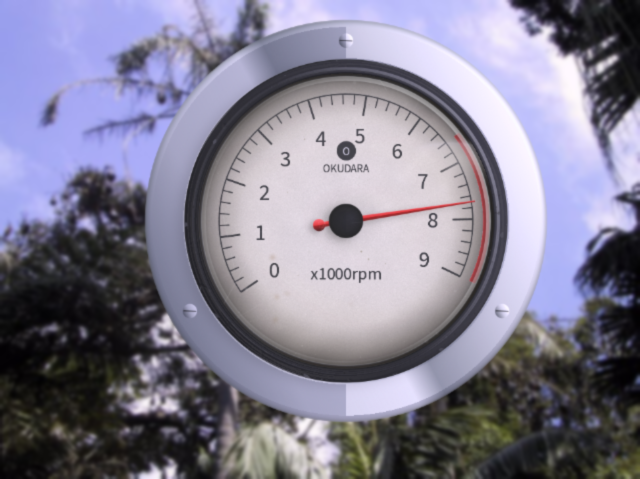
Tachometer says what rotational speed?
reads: 7700 rpm
